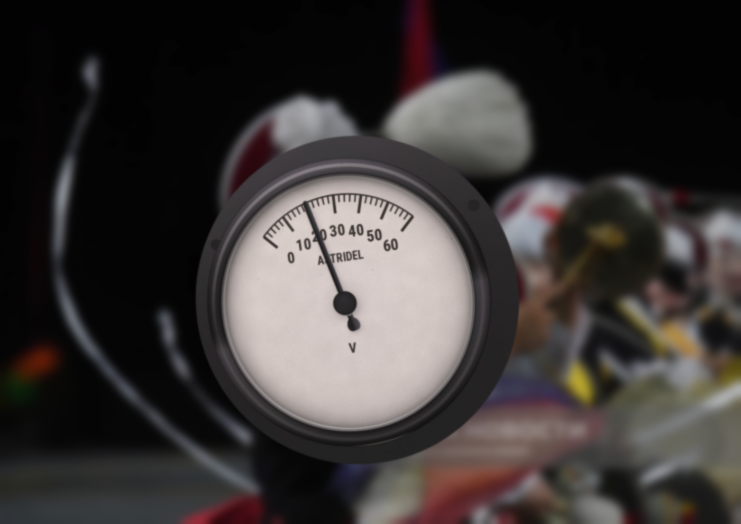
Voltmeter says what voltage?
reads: 20 V
